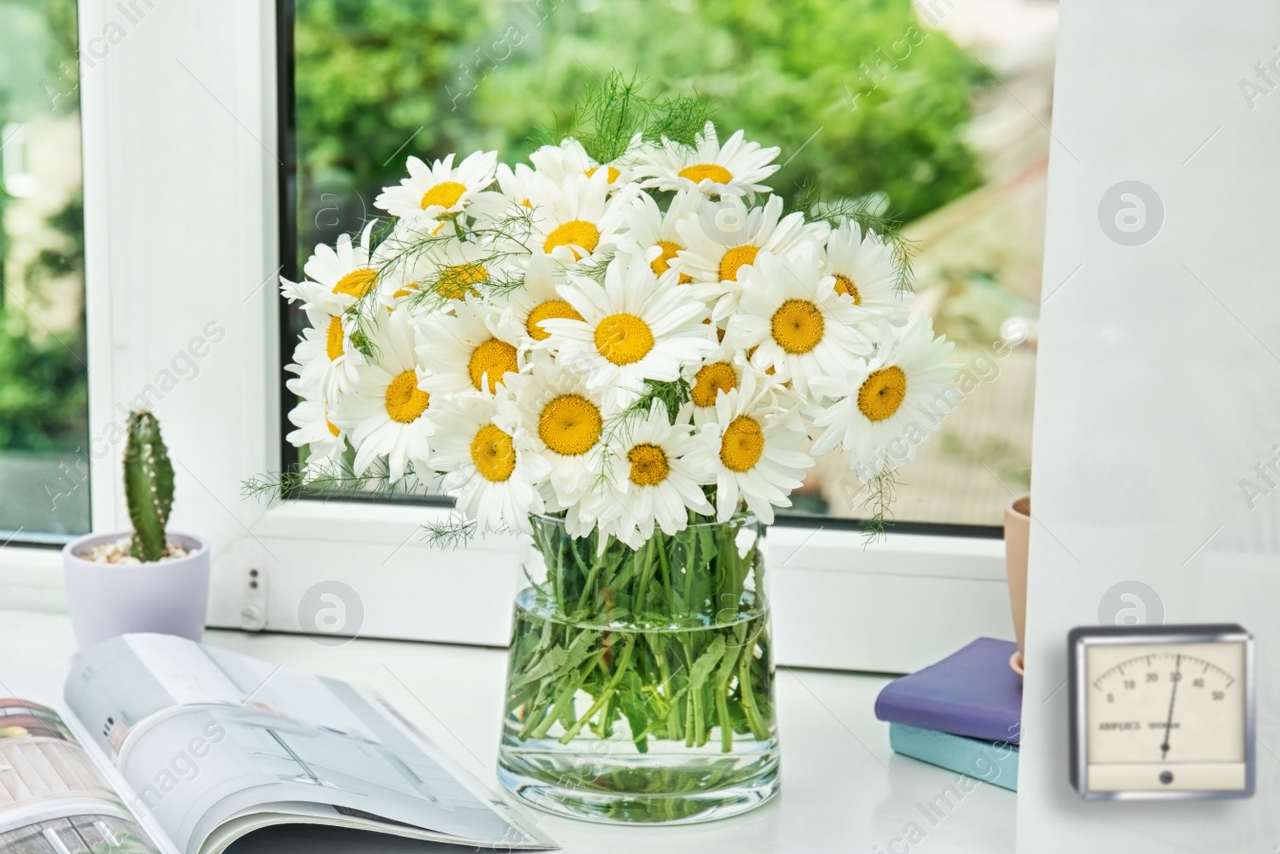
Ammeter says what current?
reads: 30 A
